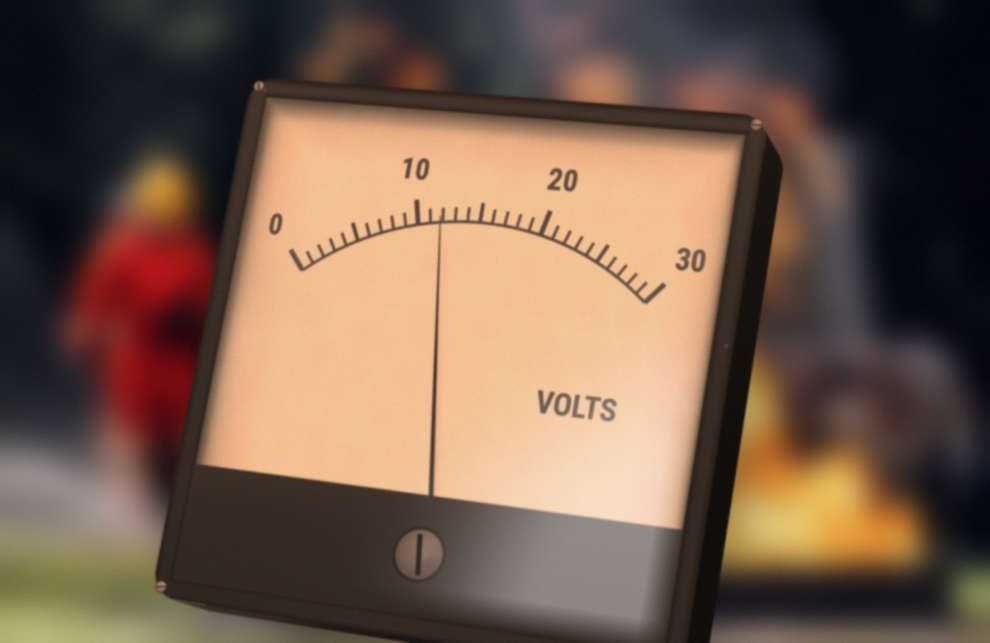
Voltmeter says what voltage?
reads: 12 V
